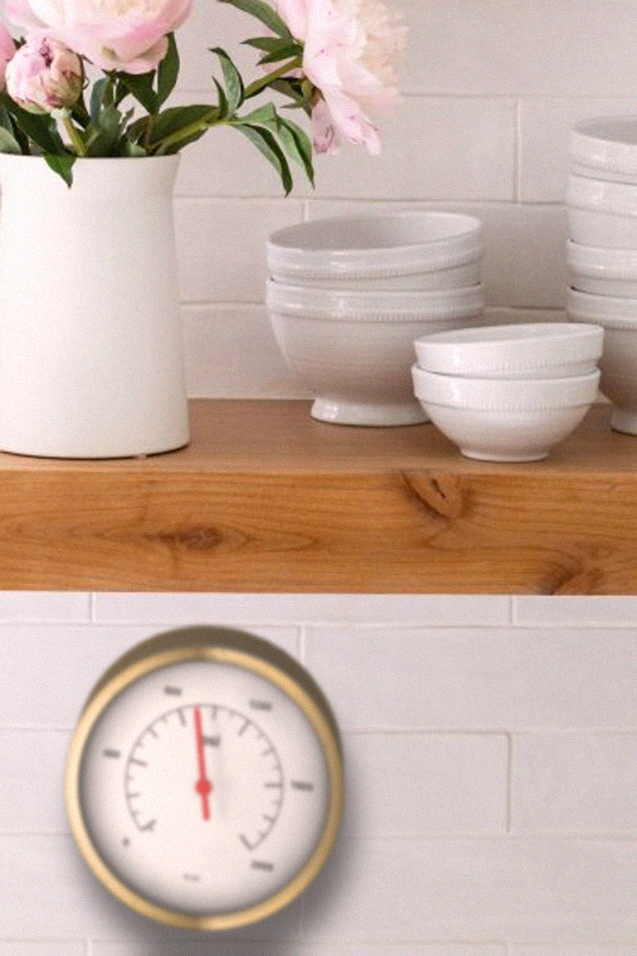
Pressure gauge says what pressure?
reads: 900 psi
